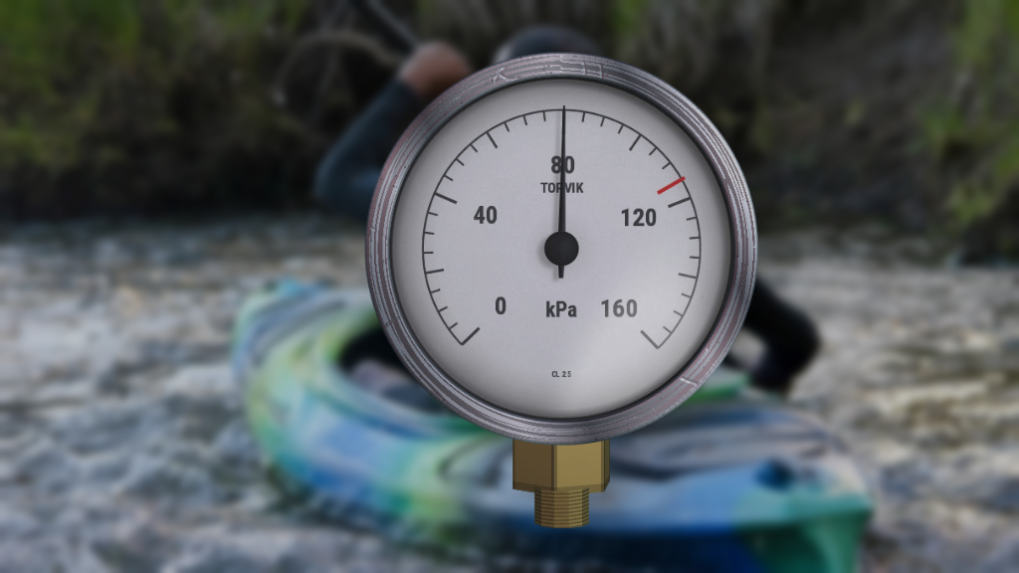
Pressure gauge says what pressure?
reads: 80 kPa
